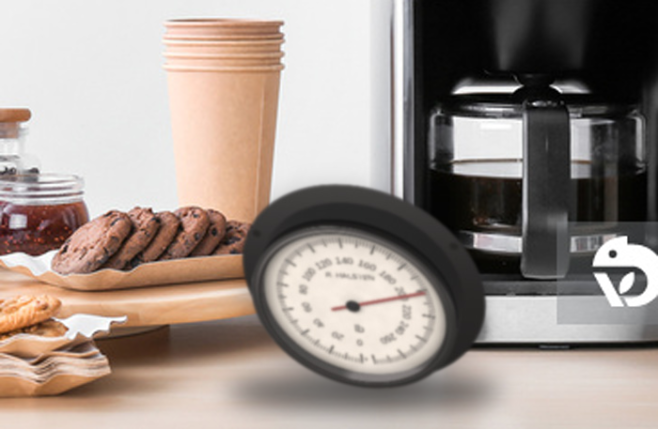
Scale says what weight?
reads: 200 lb
